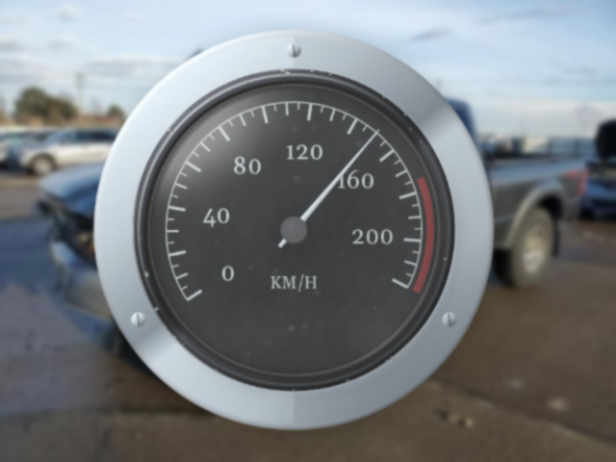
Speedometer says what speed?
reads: 150 km/h
